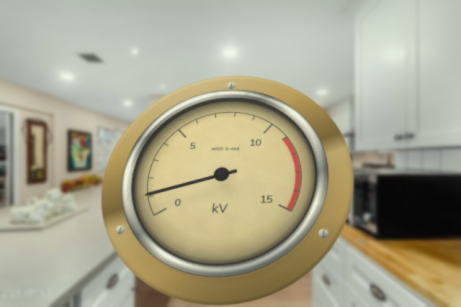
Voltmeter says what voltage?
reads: 1 kV
